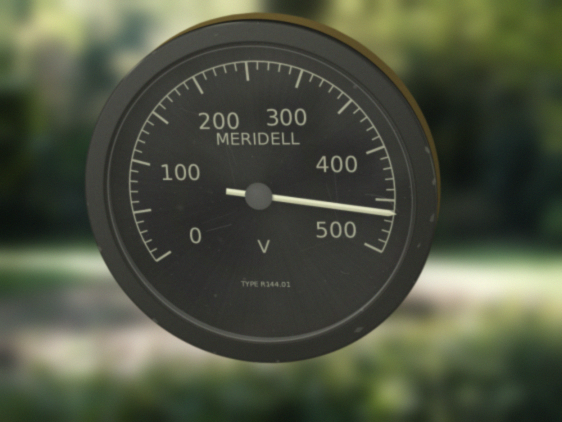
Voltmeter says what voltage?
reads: 460 V
